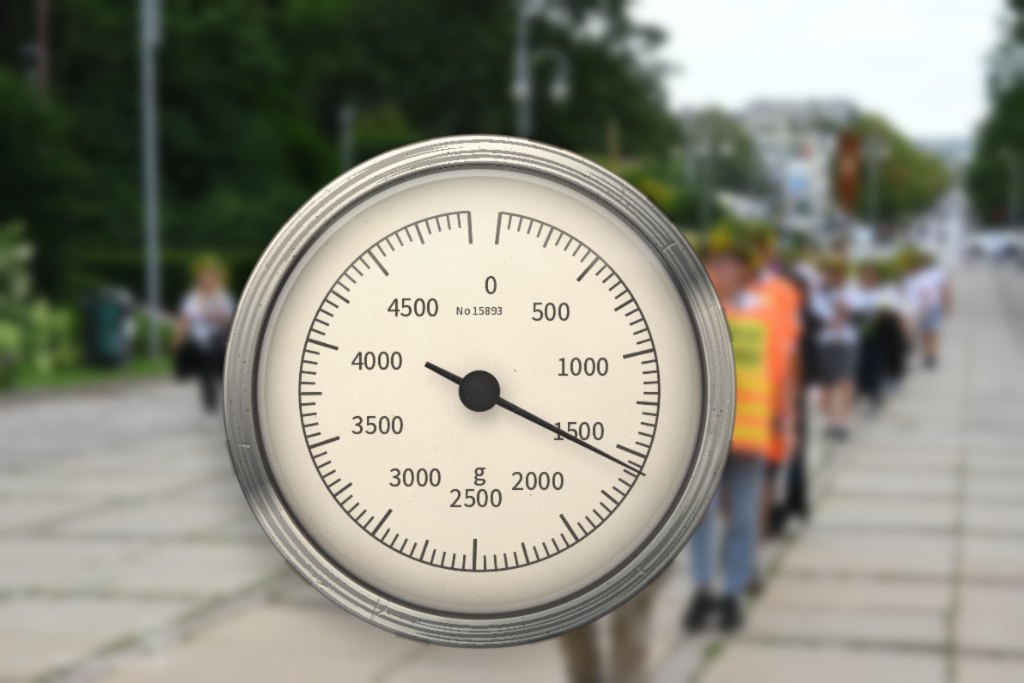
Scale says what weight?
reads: 1575 g
